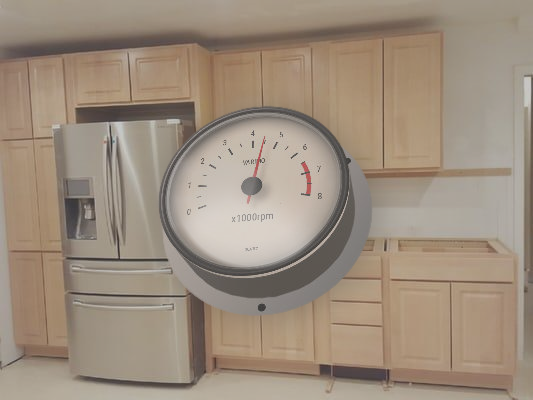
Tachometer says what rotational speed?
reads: 4500 rpm
